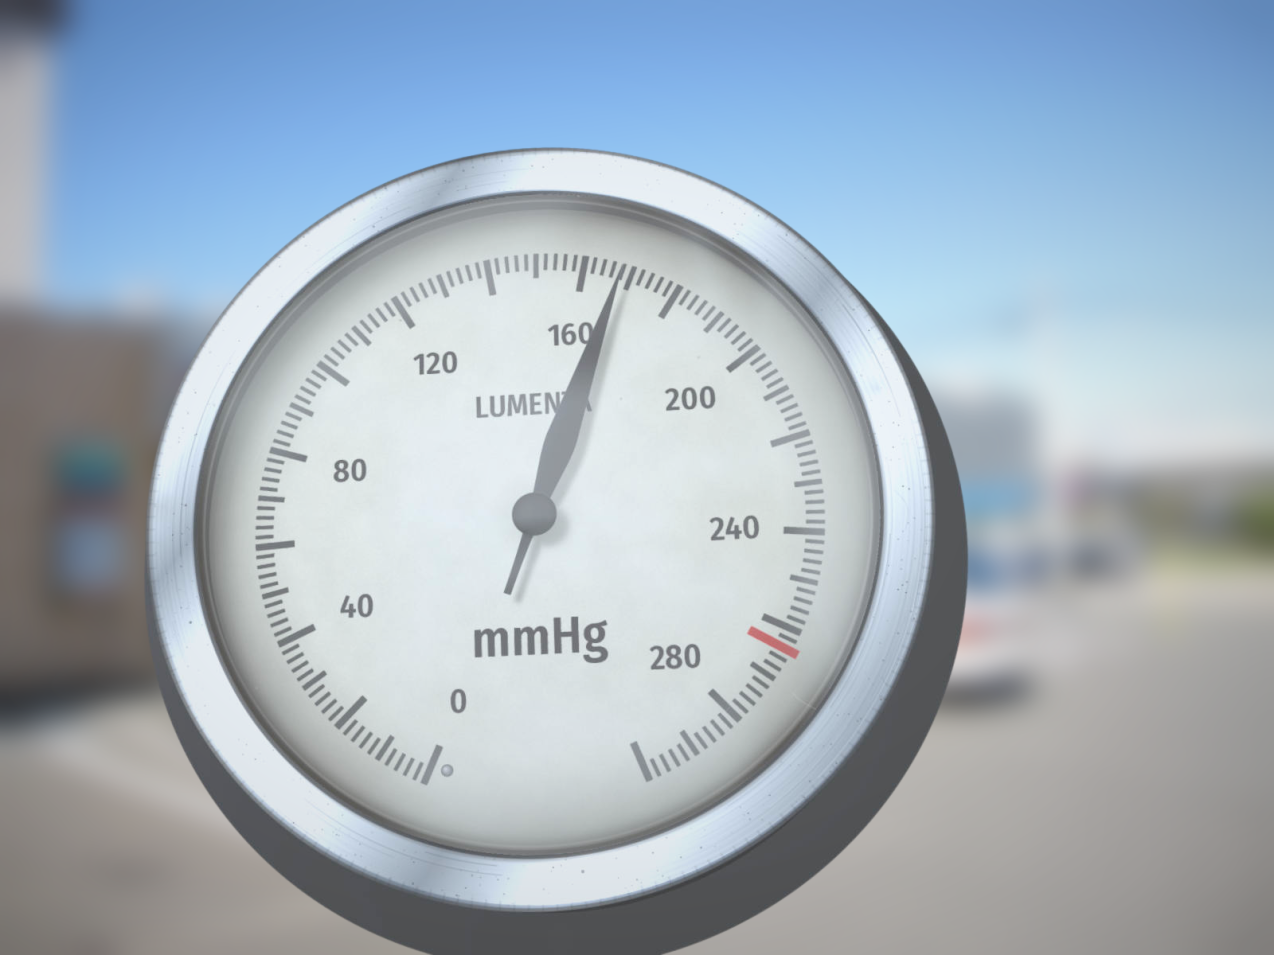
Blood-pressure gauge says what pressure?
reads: 168 mmHg
